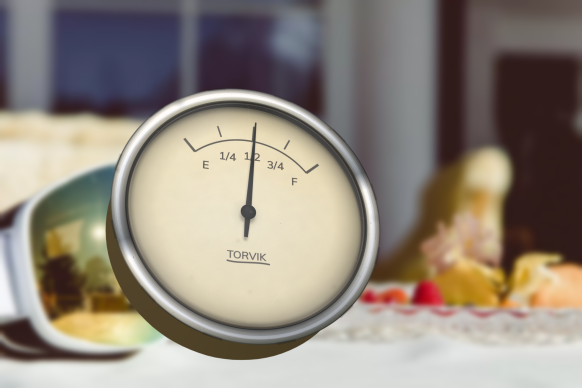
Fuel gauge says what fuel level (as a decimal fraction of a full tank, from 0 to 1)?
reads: 0.5
